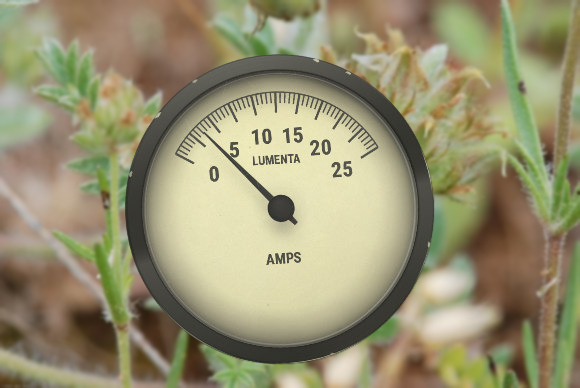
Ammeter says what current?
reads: 3.5 A
